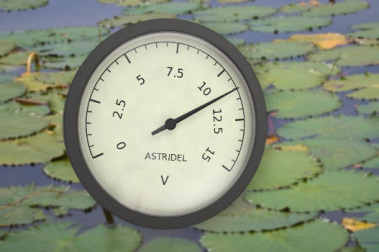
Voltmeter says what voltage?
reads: 11 V
